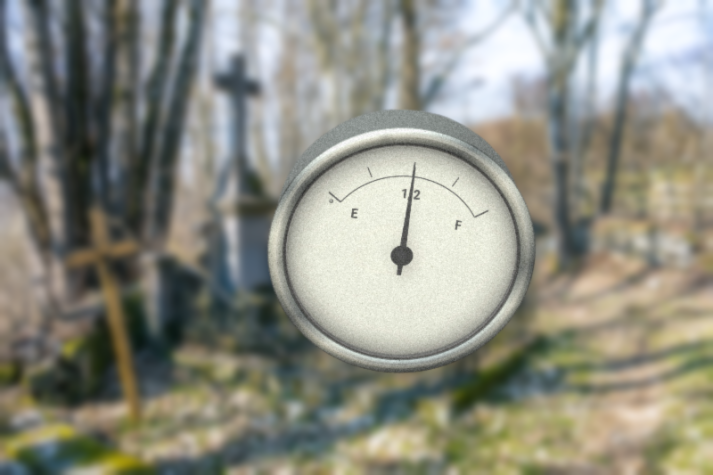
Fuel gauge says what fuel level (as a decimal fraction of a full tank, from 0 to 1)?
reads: 0.5
